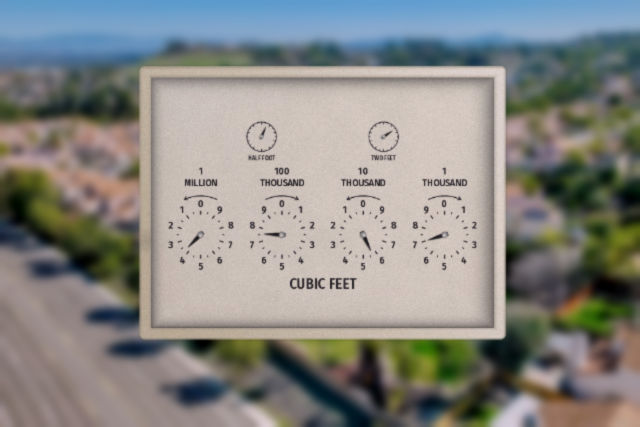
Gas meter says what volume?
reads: 375700 ft³
